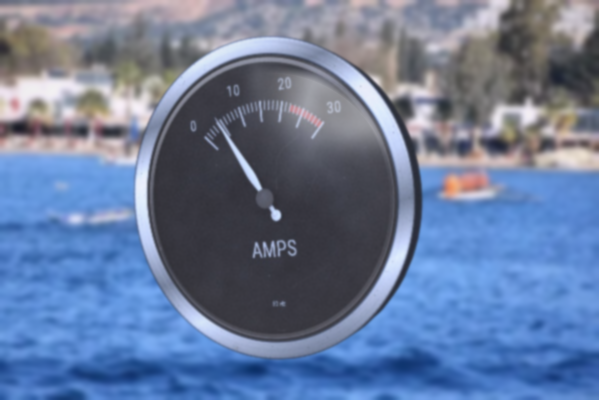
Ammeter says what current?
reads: 5 A
